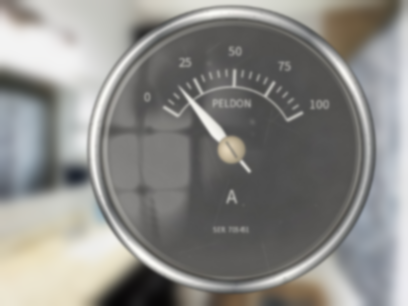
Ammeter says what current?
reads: 15 A
